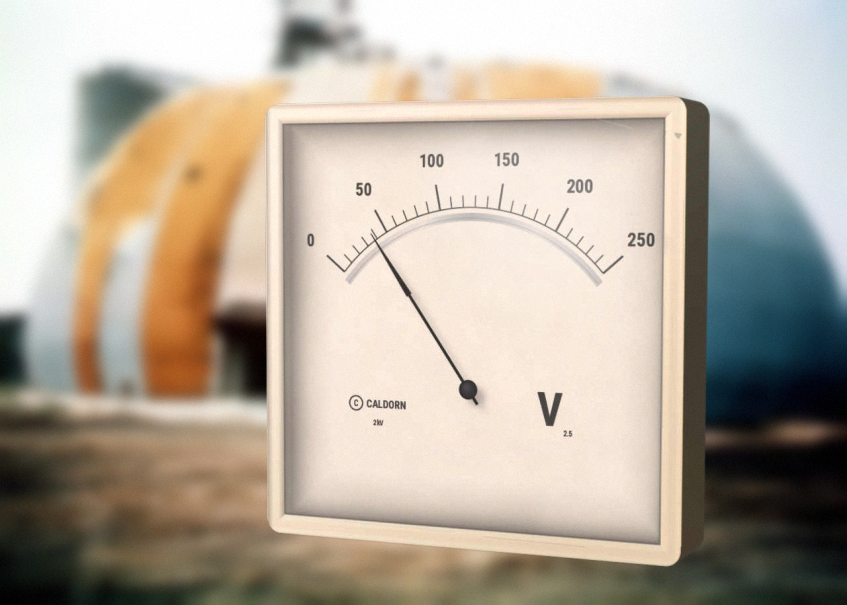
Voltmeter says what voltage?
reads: 40 V
